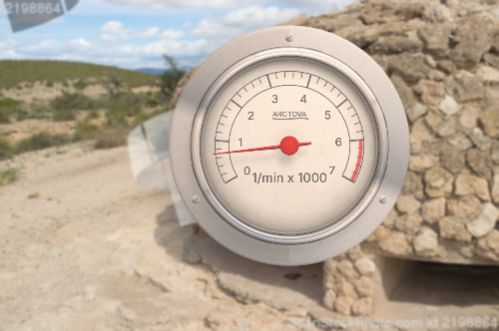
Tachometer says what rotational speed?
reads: 700 rpm
